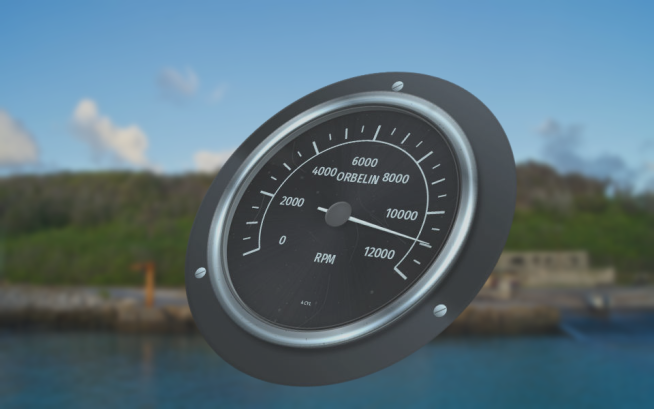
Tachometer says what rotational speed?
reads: 11000 rpm
